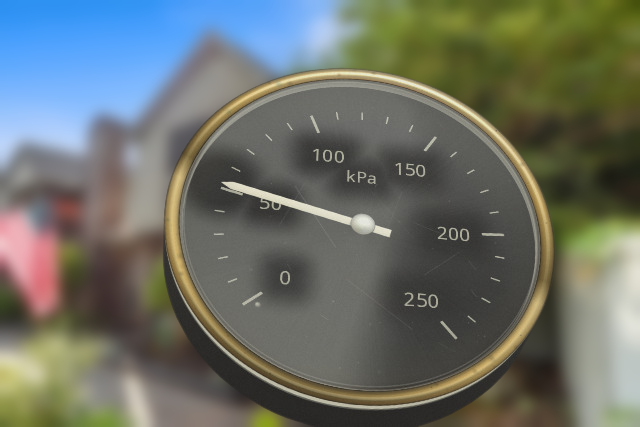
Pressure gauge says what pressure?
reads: 50 kPa
